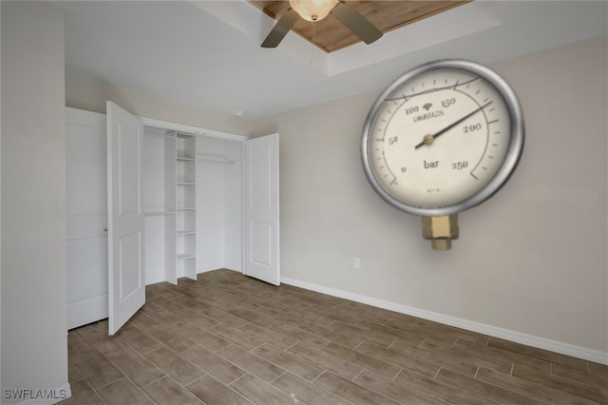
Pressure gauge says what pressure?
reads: 185 bar
